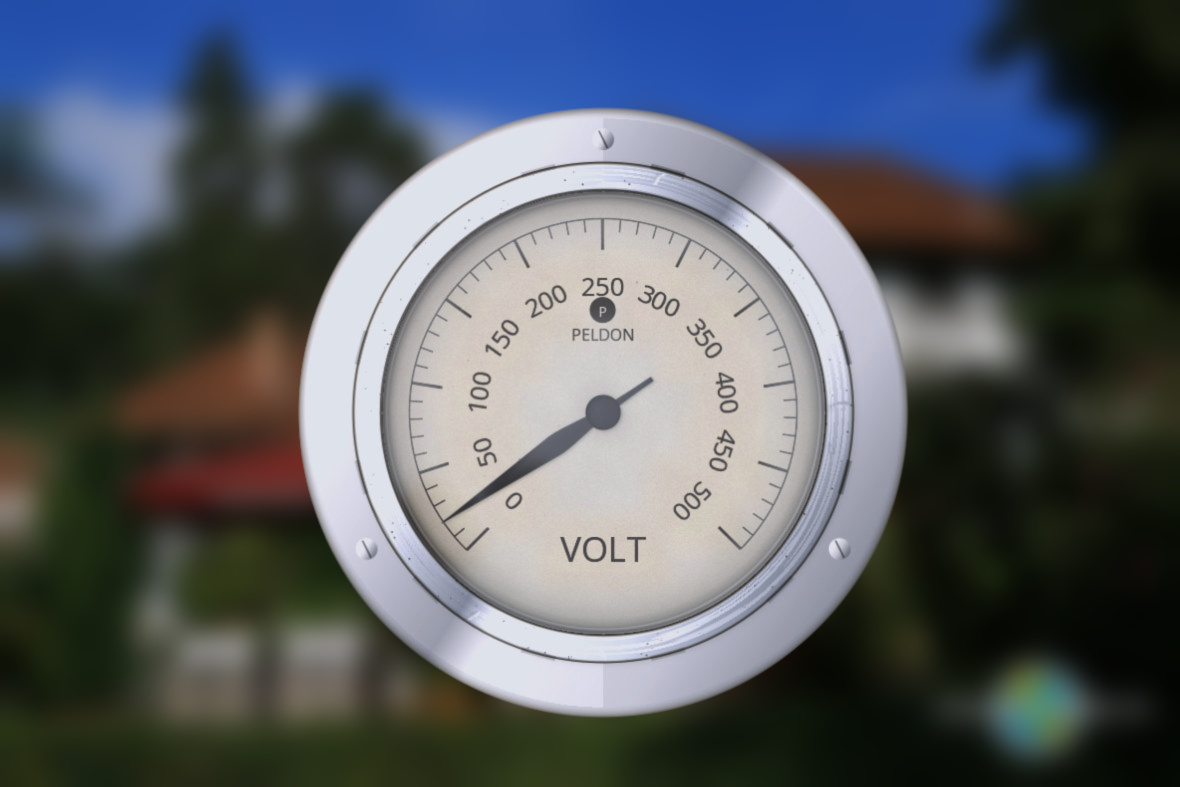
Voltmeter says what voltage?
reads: 20 V
